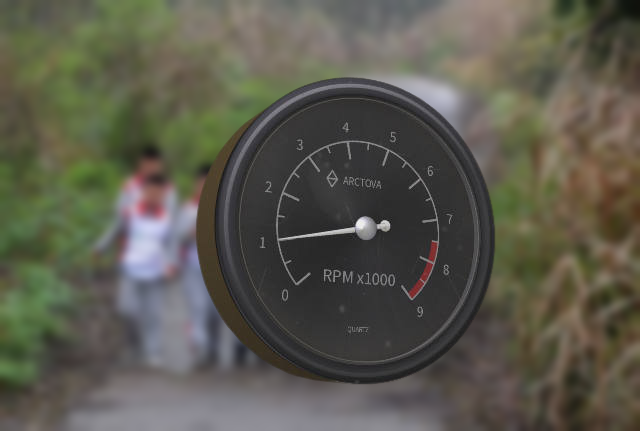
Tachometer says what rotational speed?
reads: 1000 rpm
